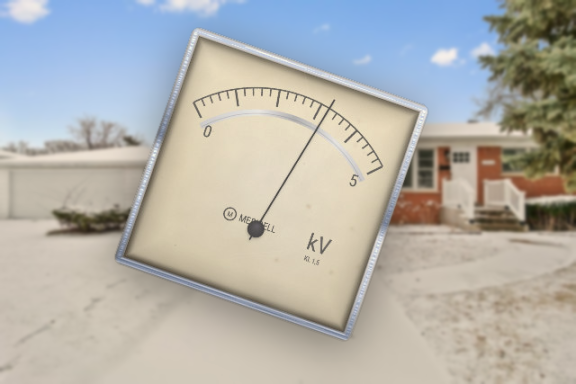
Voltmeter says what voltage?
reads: 3.2 kV
